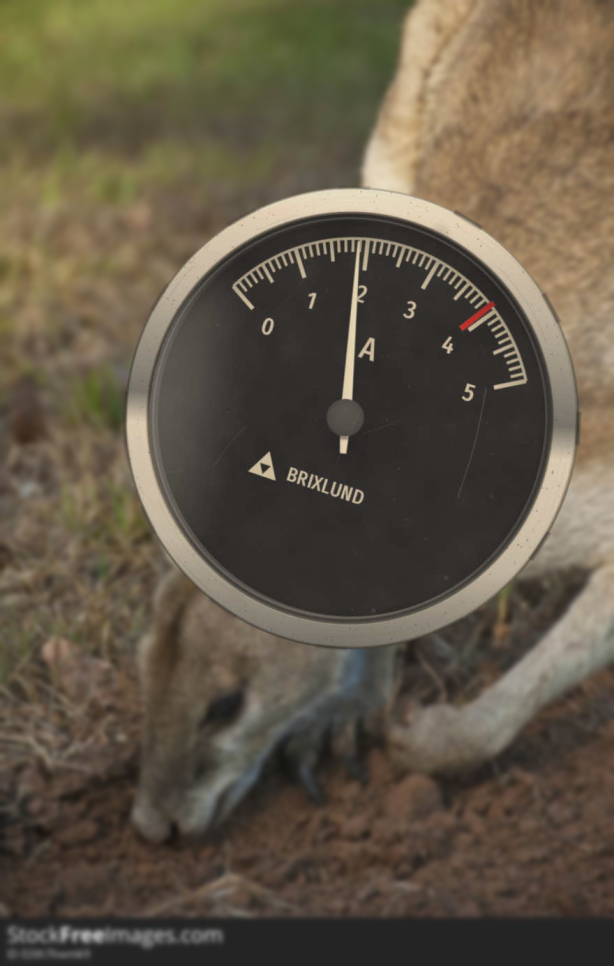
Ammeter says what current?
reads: 1.9 A
